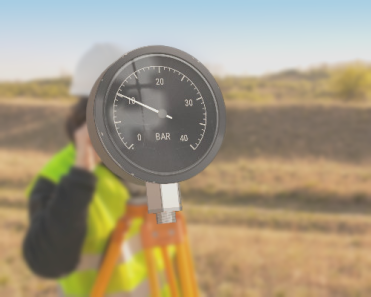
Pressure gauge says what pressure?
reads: 10 bar
